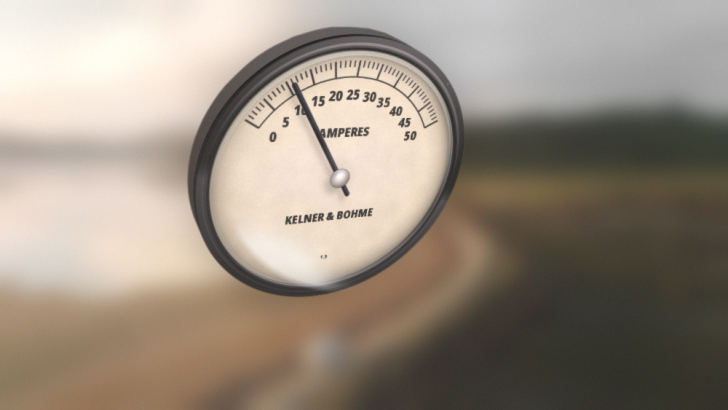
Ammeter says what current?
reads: 11 A
